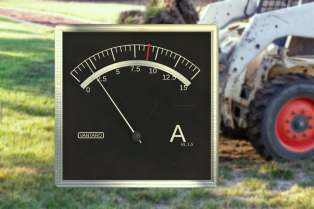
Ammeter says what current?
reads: 2 A
